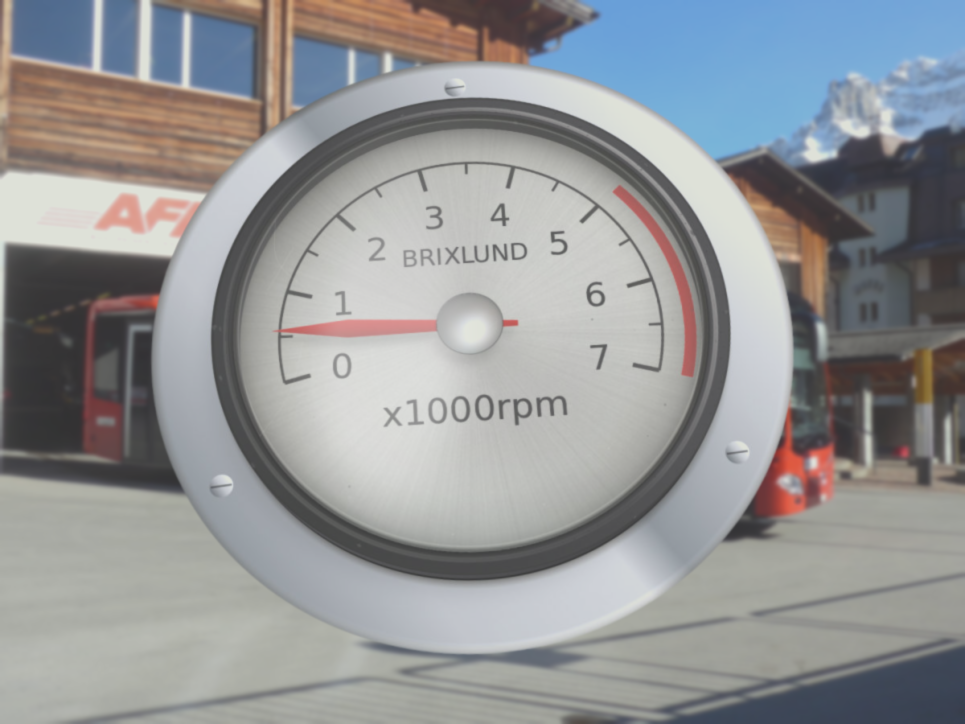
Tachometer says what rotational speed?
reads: 500 rpm
